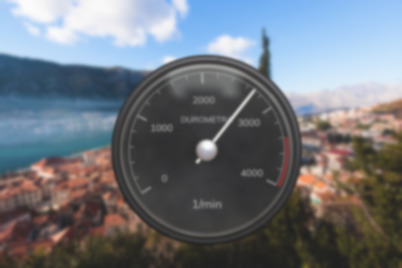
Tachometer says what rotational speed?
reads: 2700 rpm
